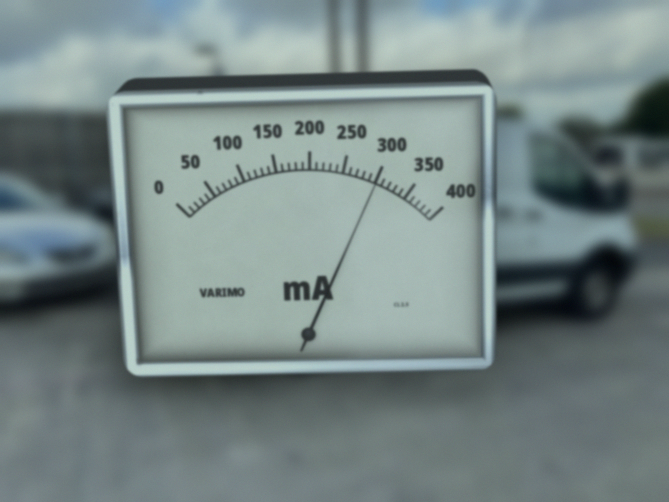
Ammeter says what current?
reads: 300 mA
